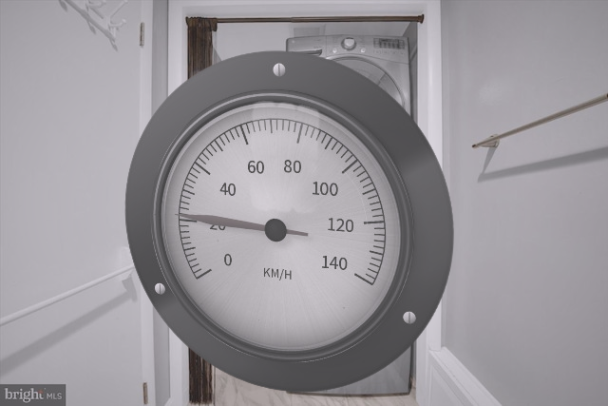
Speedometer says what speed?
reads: 22 km/h
